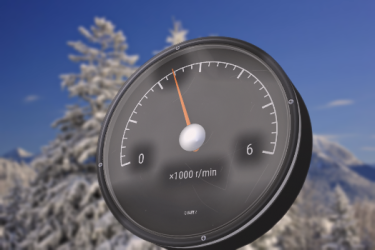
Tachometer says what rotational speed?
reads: 2400 rpm
